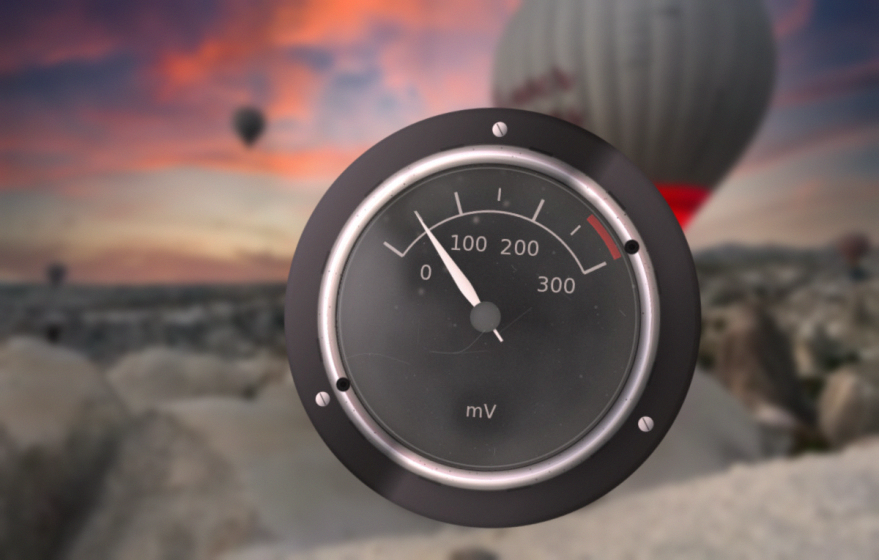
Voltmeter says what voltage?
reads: 50 mV
